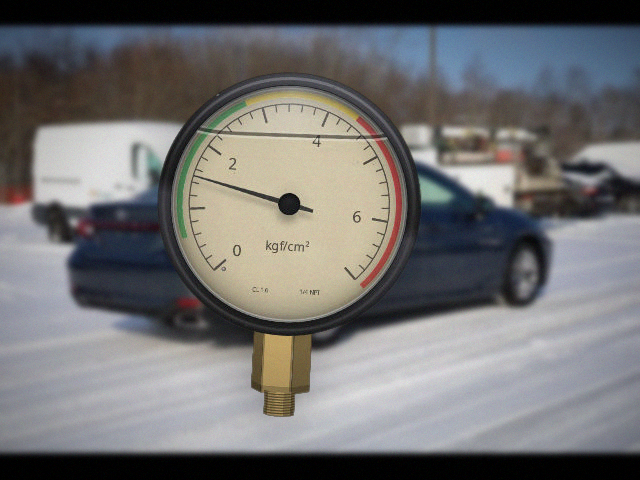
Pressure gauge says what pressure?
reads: 1.5 kg/cm²
